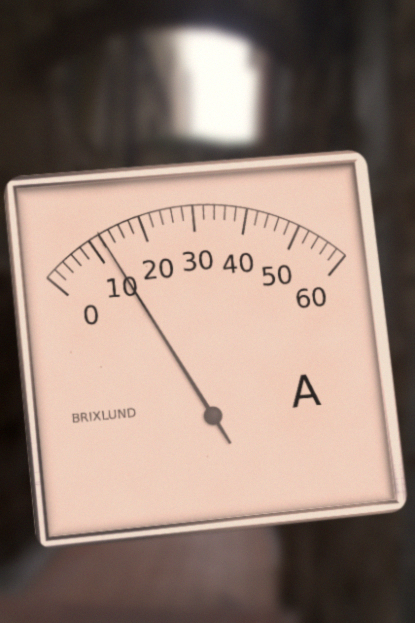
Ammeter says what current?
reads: 12 A
